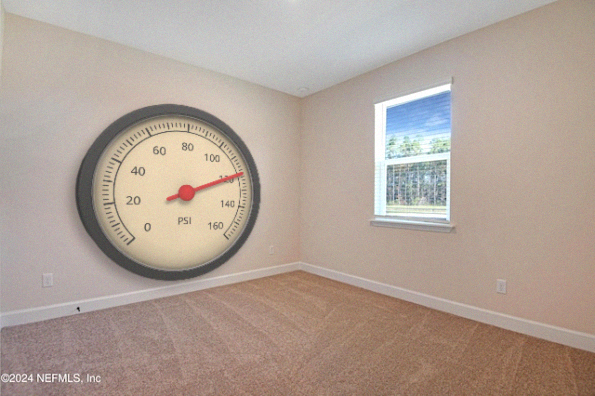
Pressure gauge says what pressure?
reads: 120 psi
